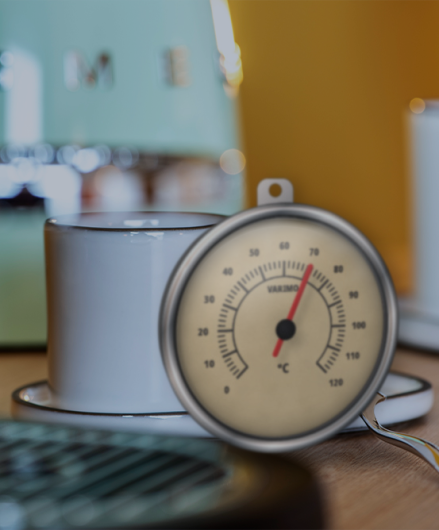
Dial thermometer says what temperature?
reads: 70 °C
